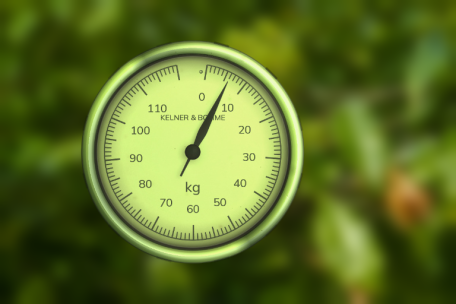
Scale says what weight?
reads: 6 kg
